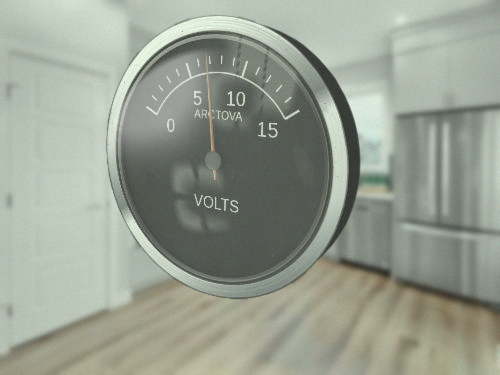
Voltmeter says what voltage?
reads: 7 V
